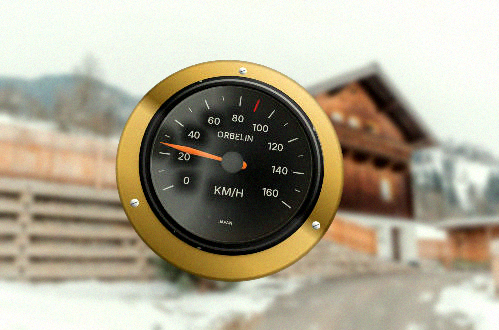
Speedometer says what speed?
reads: 25 km/h
